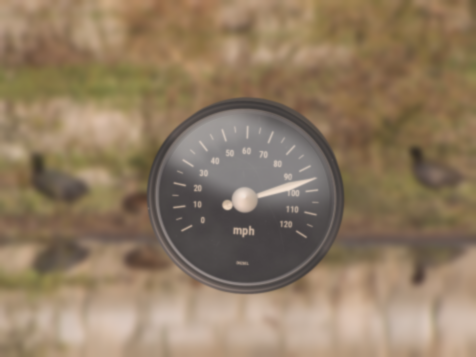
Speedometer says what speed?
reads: 95 mph
